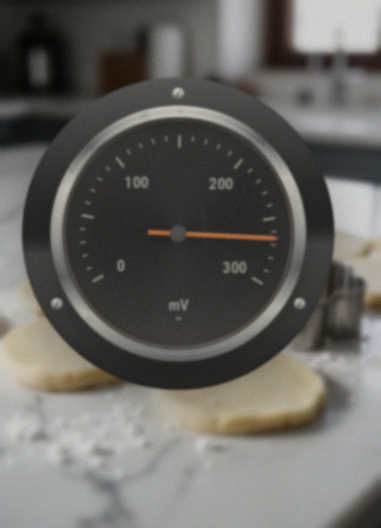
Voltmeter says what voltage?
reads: 265 mV
